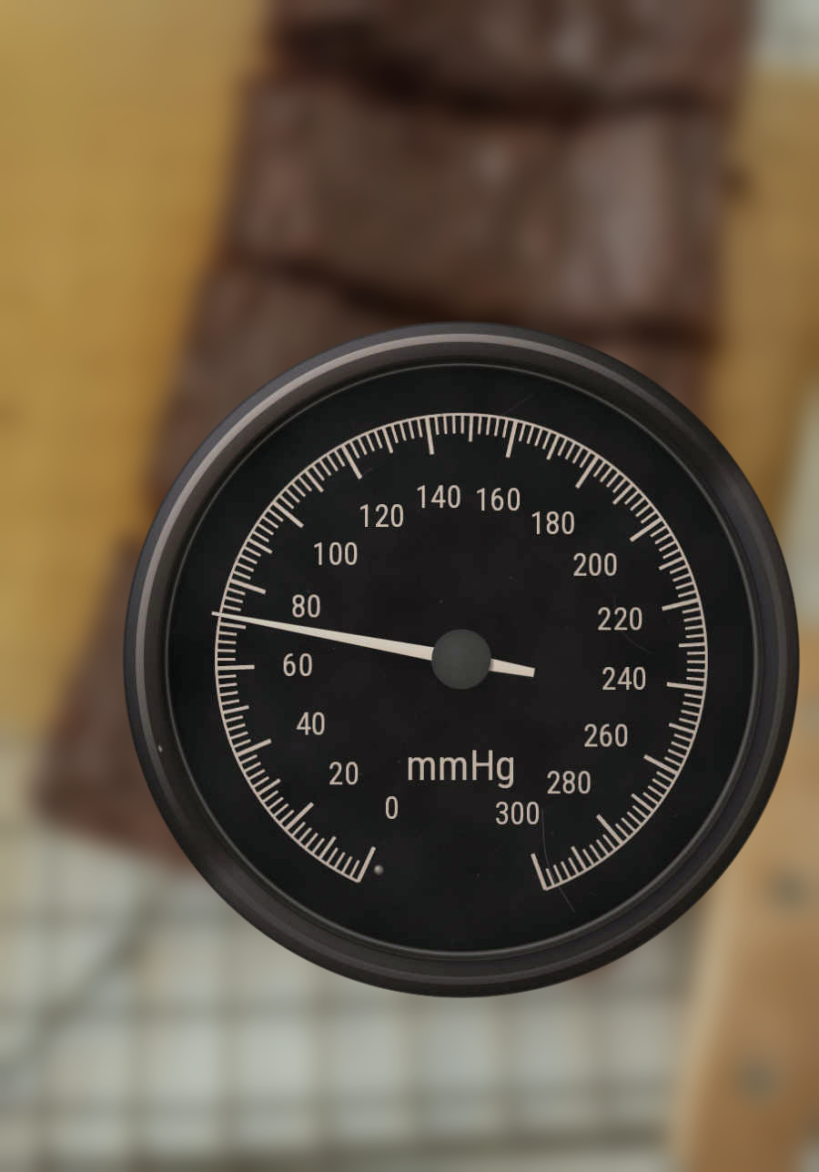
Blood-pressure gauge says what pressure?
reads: 72 mmHg
